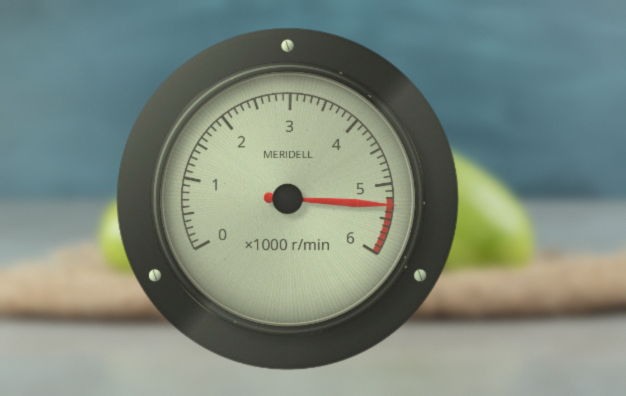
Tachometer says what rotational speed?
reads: 5300 rpm
